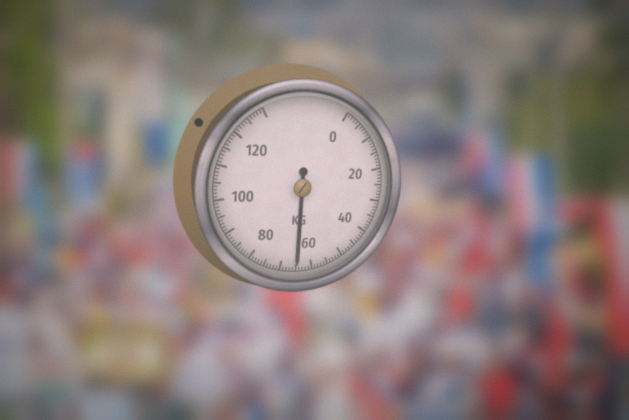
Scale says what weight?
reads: 65 kg
